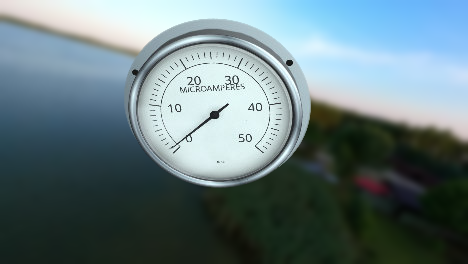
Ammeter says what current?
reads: 1 µA
